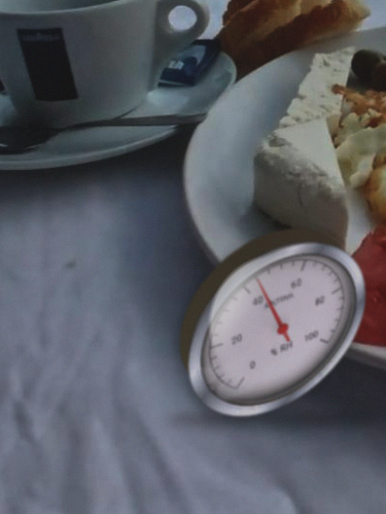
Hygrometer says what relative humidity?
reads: 44 %
